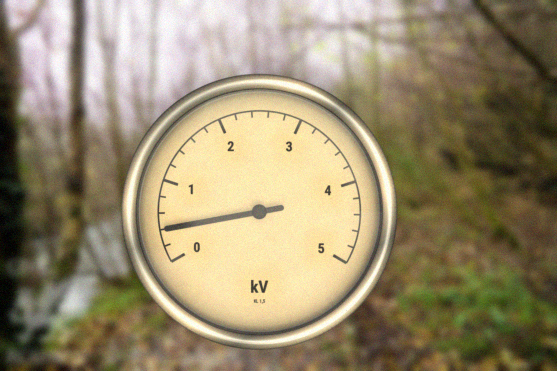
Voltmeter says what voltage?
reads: 0.4 kV
